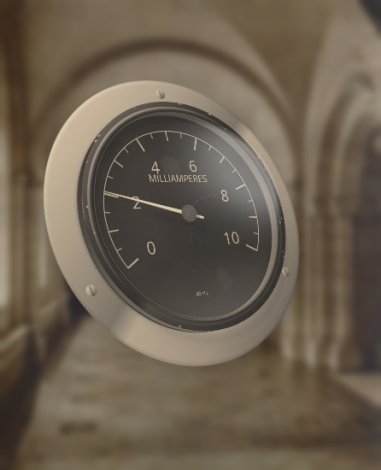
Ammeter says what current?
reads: 2 mA
